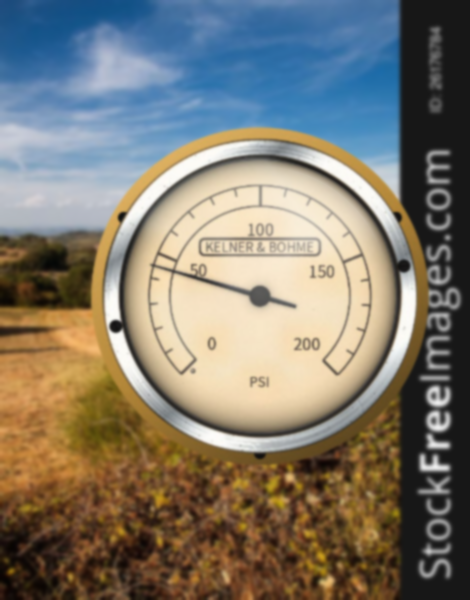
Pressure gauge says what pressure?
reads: 45 psi
